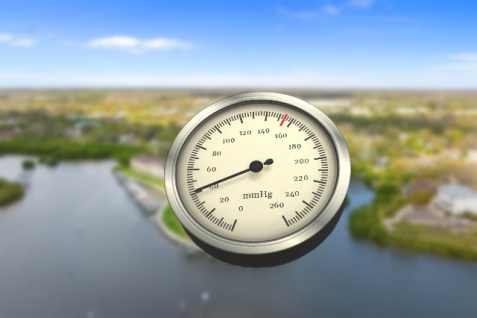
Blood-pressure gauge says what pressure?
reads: 40 mmHg
